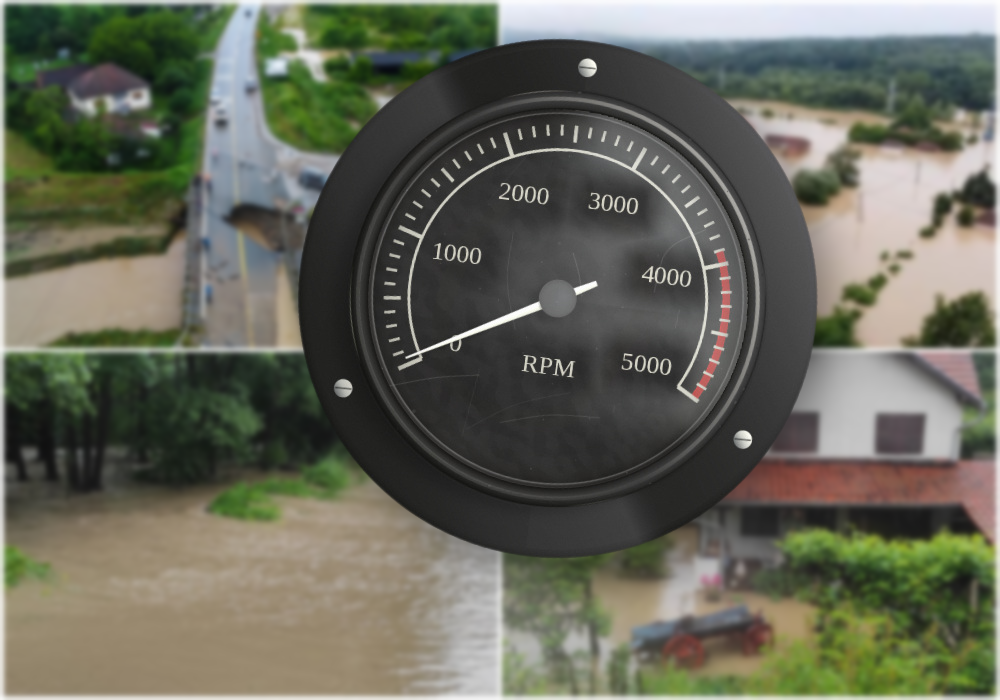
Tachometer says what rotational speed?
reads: 50 rpm
